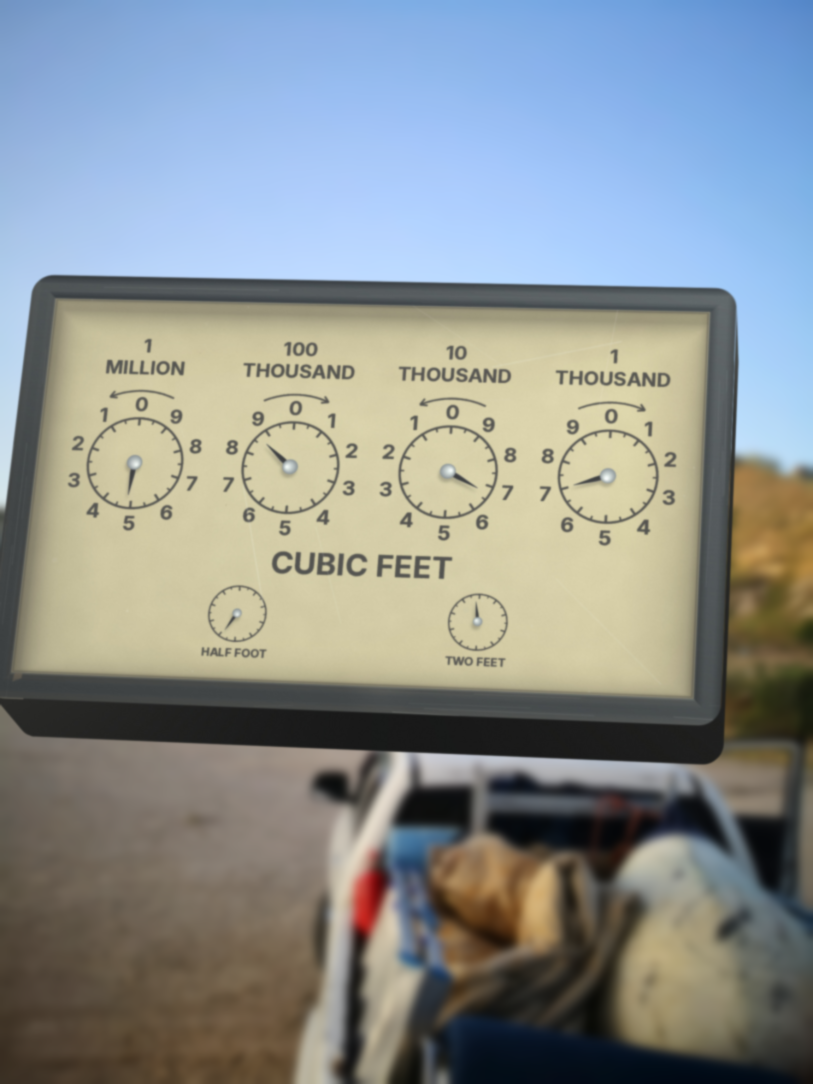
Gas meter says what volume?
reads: 486700 ft³
